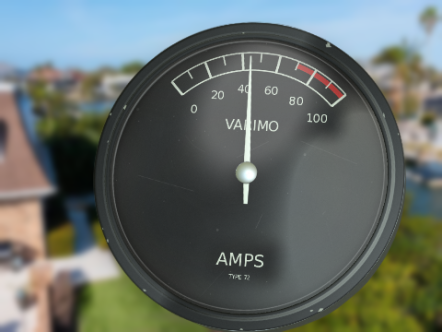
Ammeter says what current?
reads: 45 A
